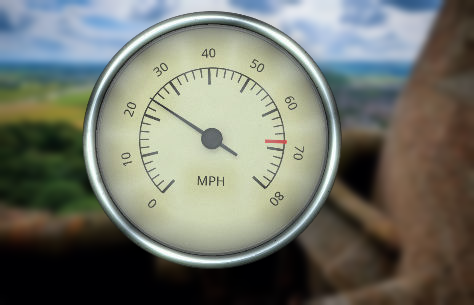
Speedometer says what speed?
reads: 24 mph
